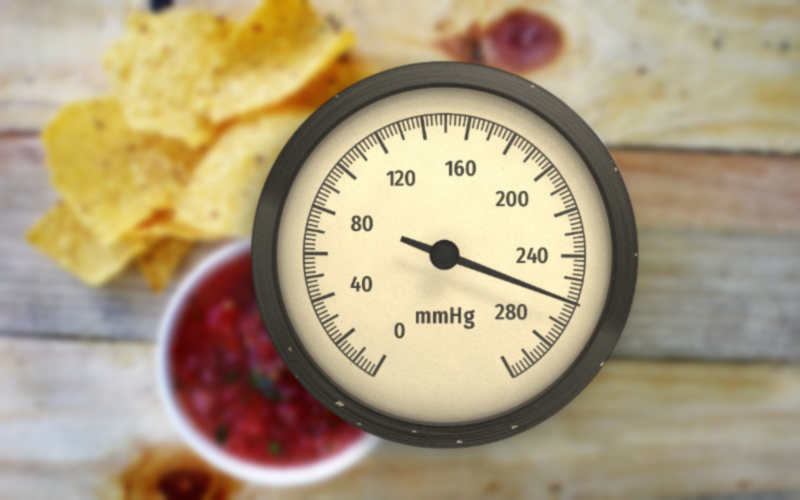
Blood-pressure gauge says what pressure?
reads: 260 mmHg
